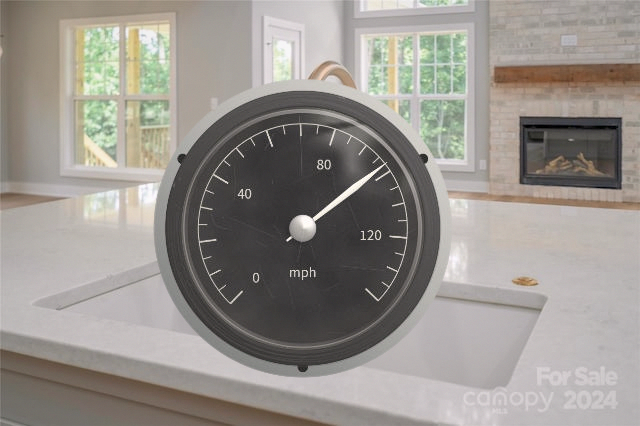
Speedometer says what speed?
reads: 97.5 mph
